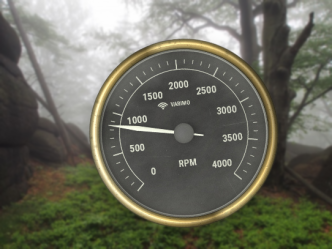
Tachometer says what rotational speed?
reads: 850 rpm
